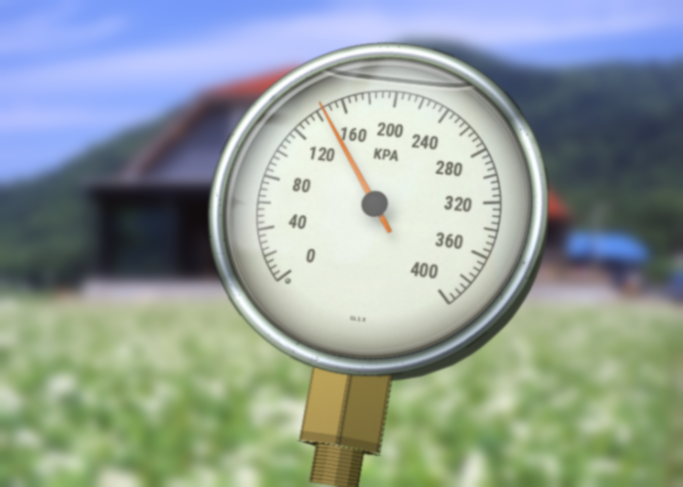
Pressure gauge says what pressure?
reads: 145 kPa
